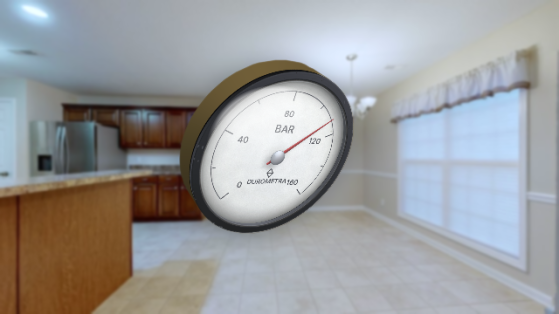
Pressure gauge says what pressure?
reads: 110 bar
